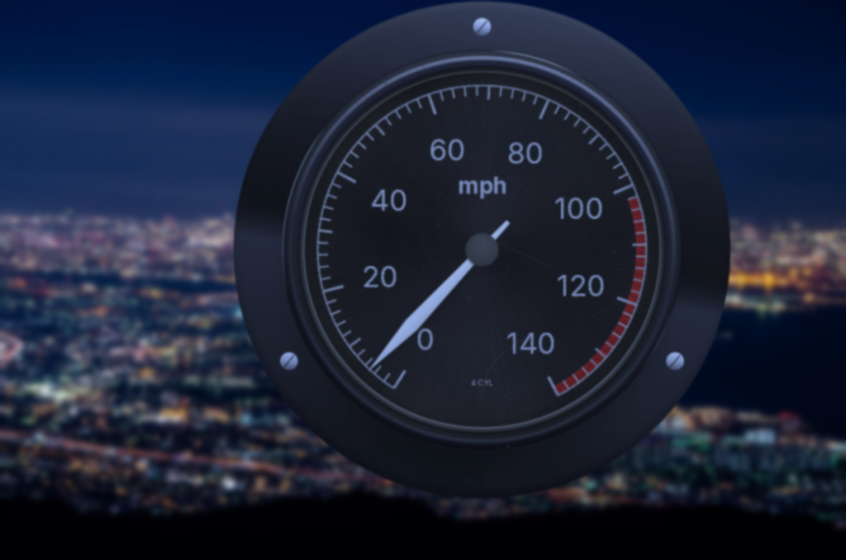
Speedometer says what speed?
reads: 5 mph
